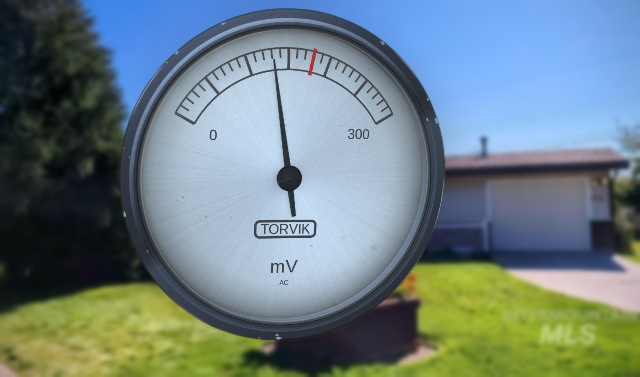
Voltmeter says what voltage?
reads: 130 mV
